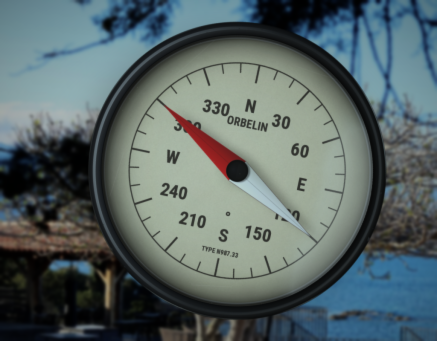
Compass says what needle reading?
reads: 300 °
